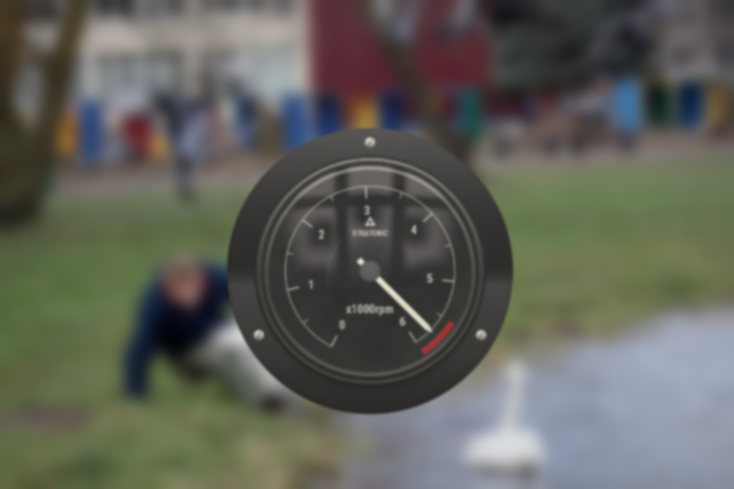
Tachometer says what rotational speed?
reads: 5750 rpm
